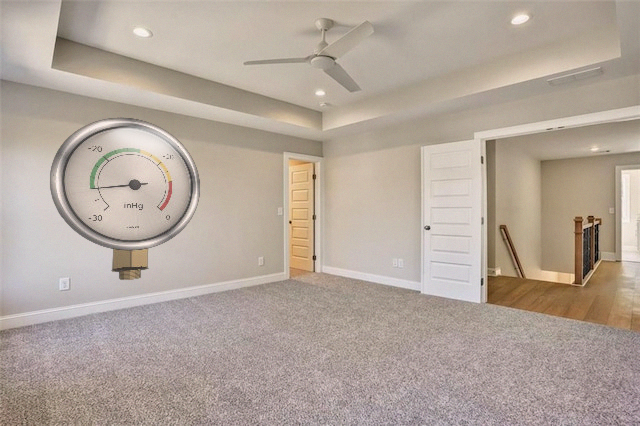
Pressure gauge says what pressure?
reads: -26 inHg
